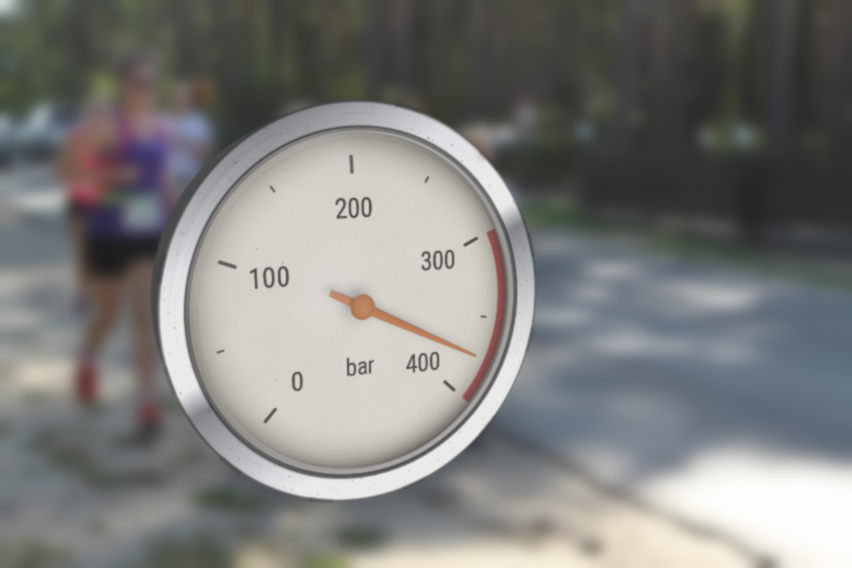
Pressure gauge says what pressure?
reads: 375 bar
